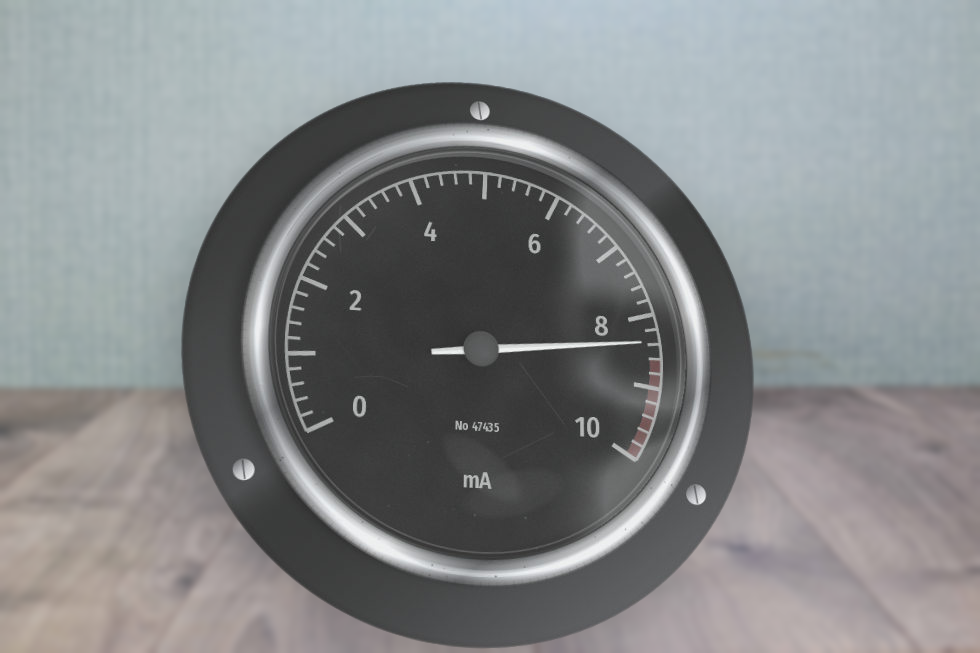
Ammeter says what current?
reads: 8.4 mA
